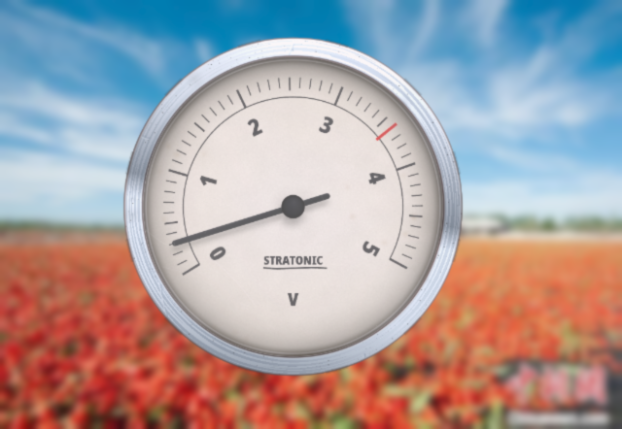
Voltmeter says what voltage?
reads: 0.3 V
